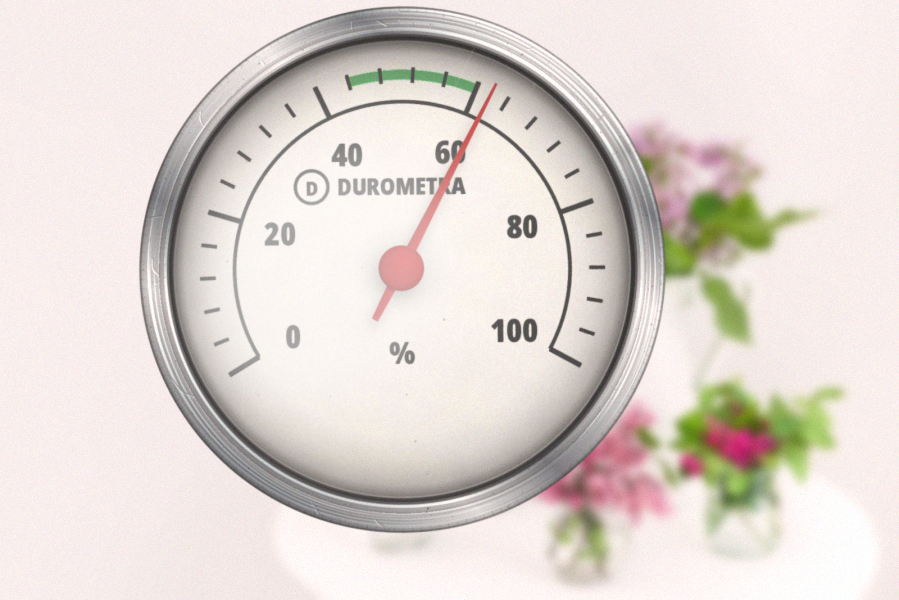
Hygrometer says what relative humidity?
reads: 62 %
